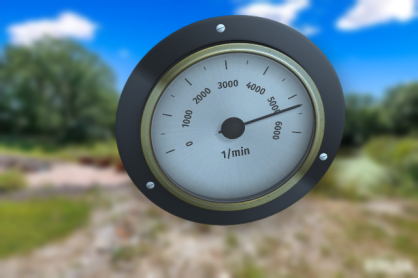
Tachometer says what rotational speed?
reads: 5250 rpm
